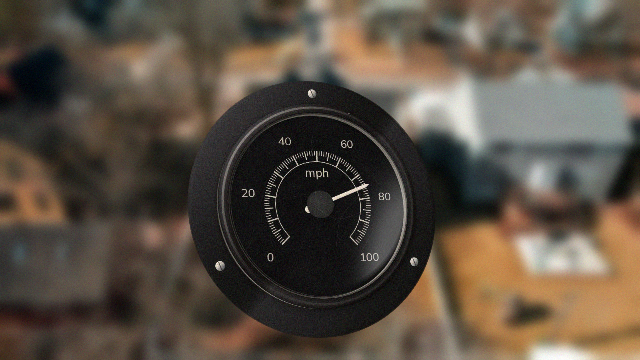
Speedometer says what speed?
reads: 75 mph
